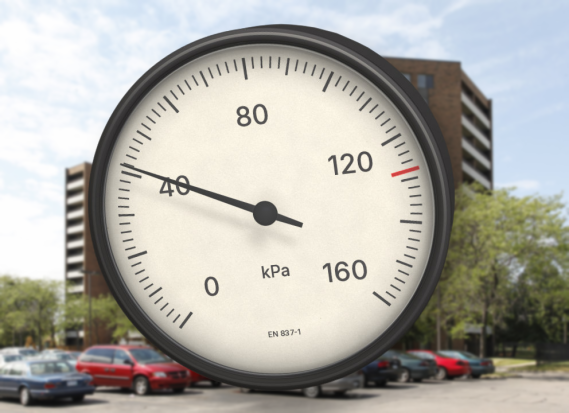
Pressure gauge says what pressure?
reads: 42 kPa
